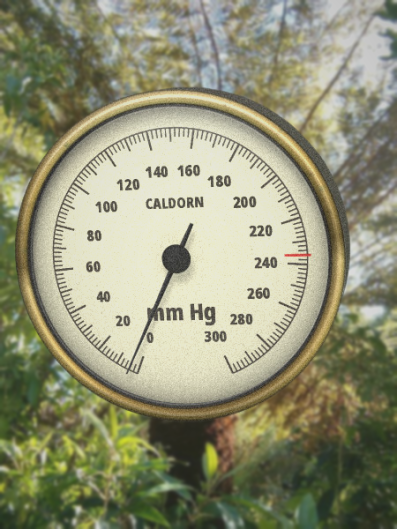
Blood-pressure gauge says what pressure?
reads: 4 mmHg
